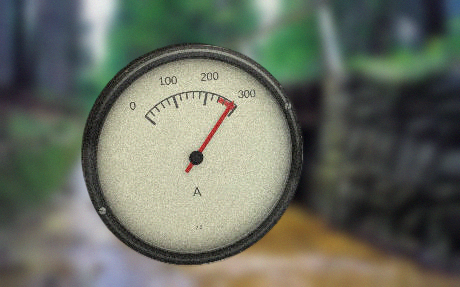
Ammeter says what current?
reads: 280 A
